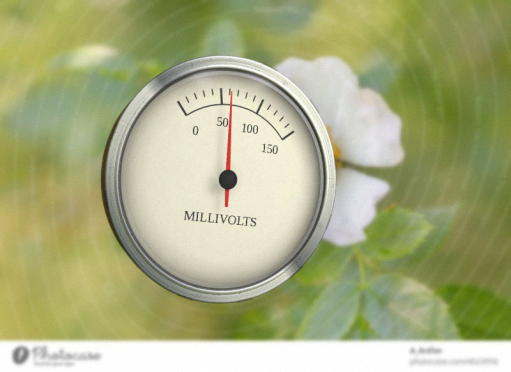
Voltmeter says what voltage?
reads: 60 mV
